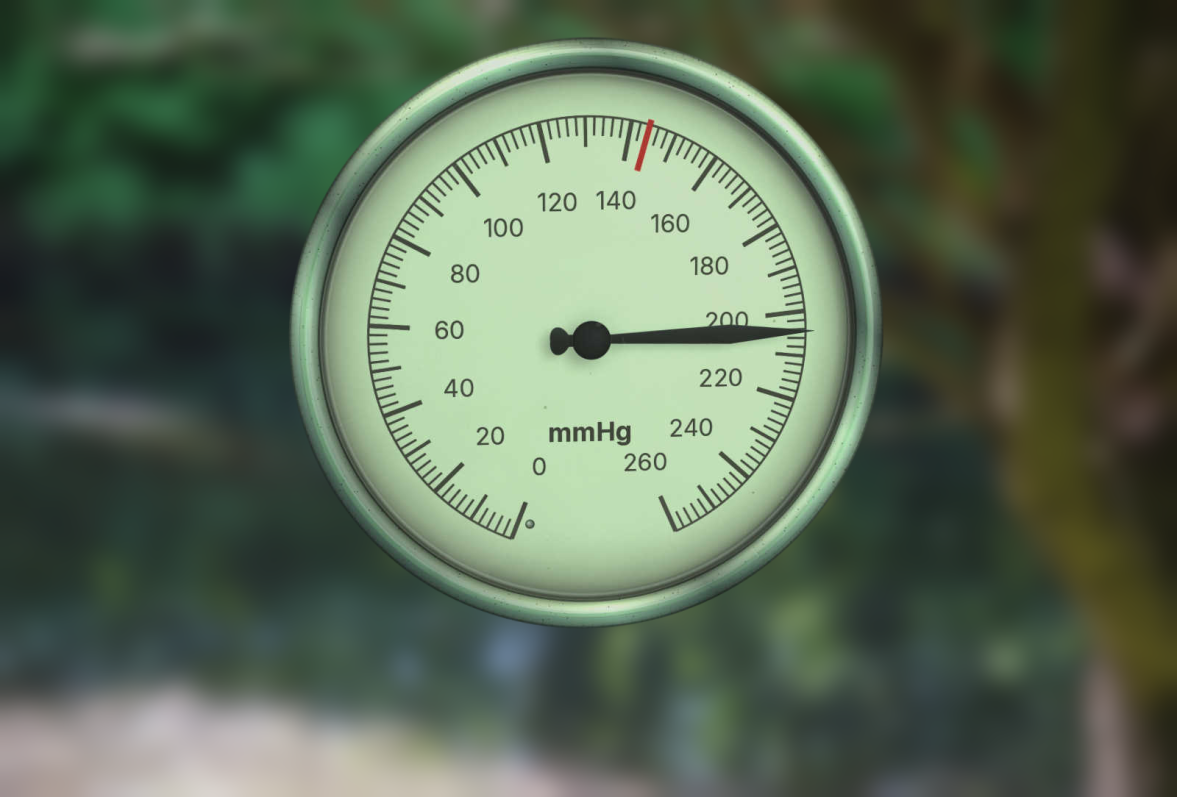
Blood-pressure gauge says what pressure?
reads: 204 mmHg
